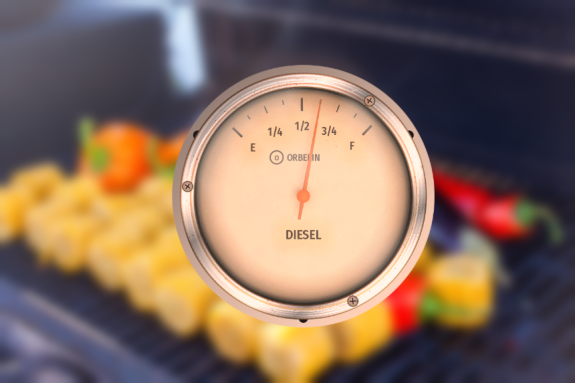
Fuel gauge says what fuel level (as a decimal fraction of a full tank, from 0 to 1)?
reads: 0.625
